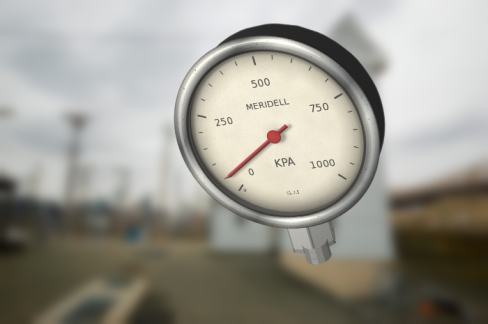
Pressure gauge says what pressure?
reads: 50 kPa
